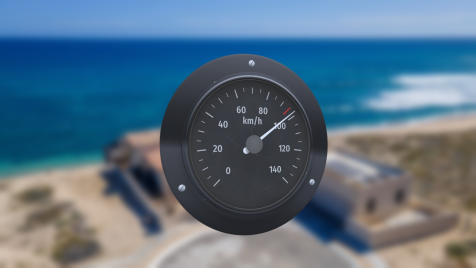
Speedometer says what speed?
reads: 97.5 km/h
